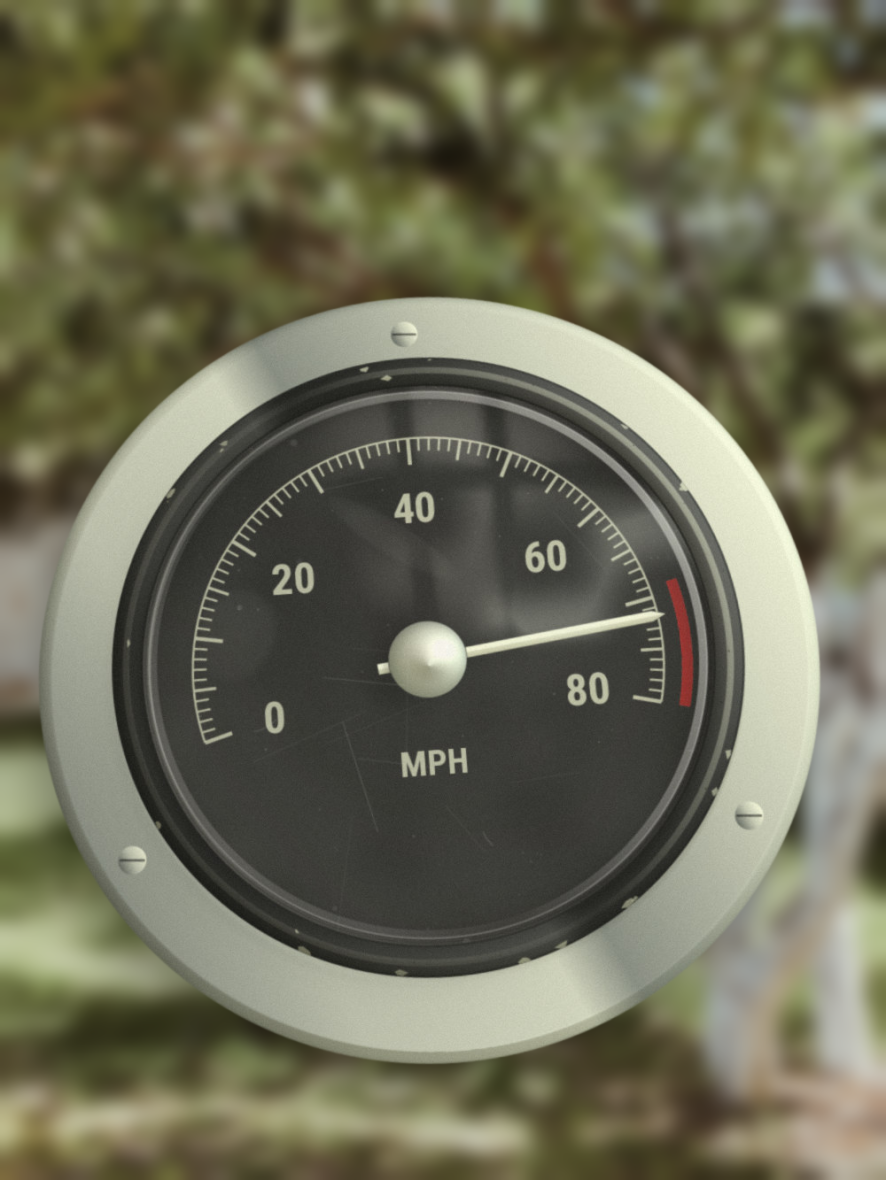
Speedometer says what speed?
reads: 72 mph
